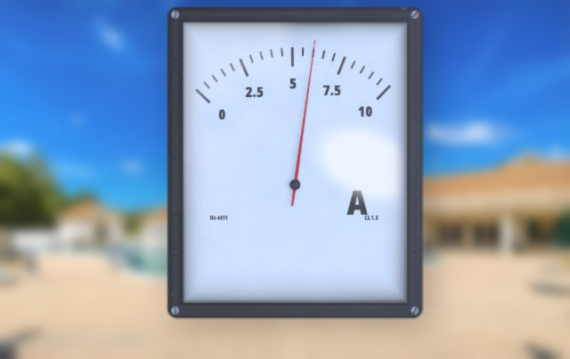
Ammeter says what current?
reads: 6 A
